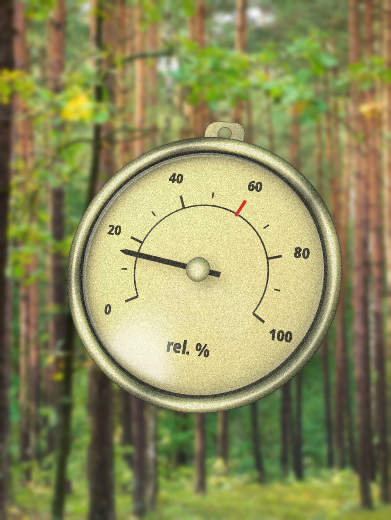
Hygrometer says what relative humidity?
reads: 15 %
